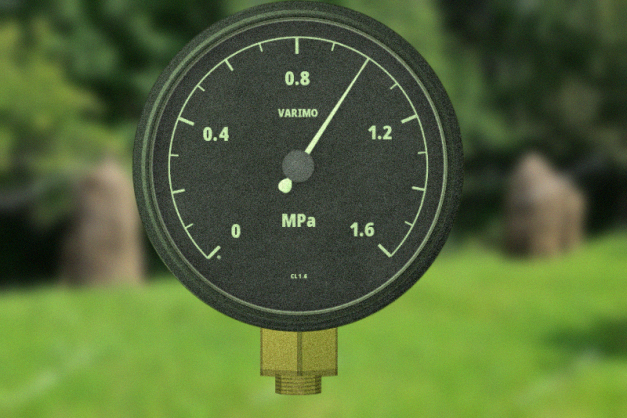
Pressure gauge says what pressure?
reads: 1 MPa
